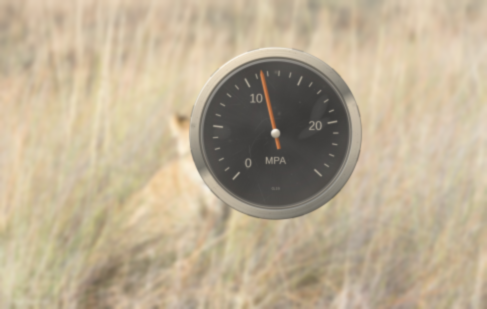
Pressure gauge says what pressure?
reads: 11.5 MPa
